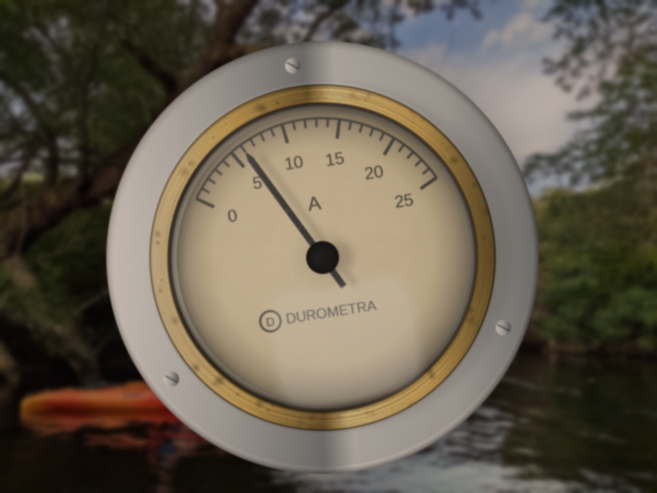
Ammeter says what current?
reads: 6 A
